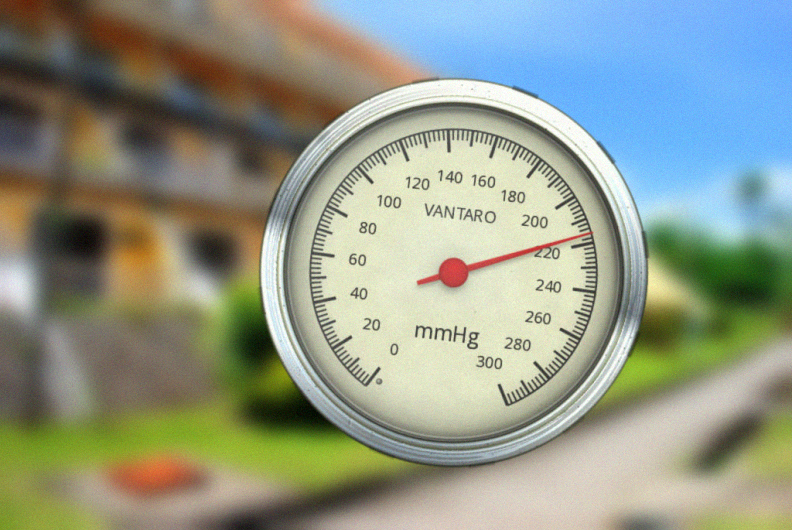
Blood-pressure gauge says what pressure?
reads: 216 mmHg
